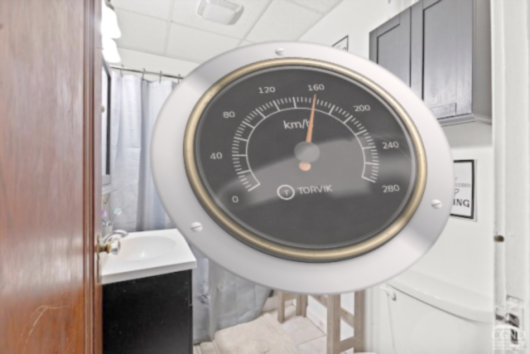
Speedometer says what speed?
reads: 160 km/h
